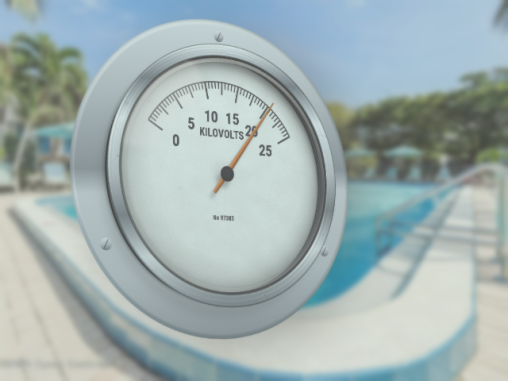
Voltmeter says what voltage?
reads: 20 kV
